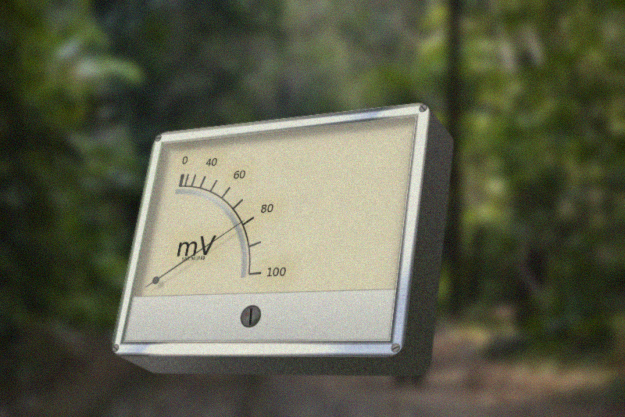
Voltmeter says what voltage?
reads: 80 mV
